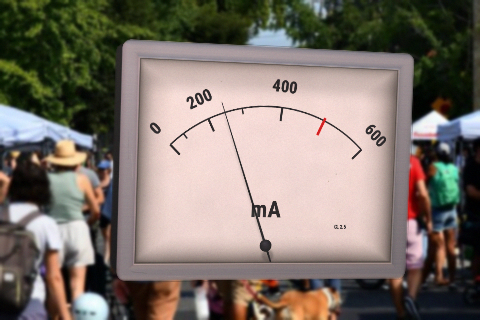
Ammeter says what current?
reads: 250 mA
